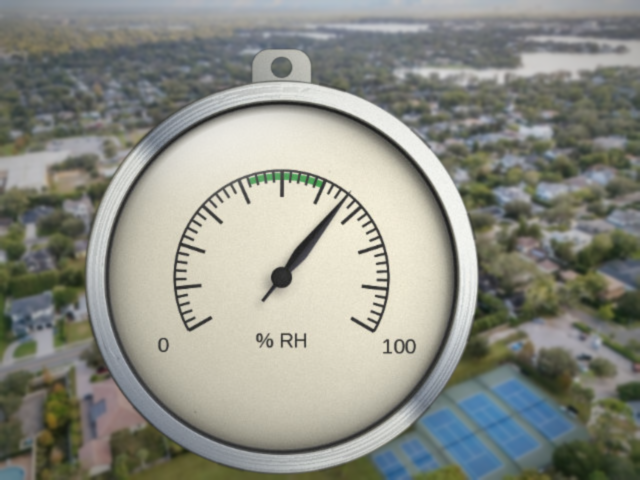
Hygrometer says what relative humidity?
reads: 66 %
